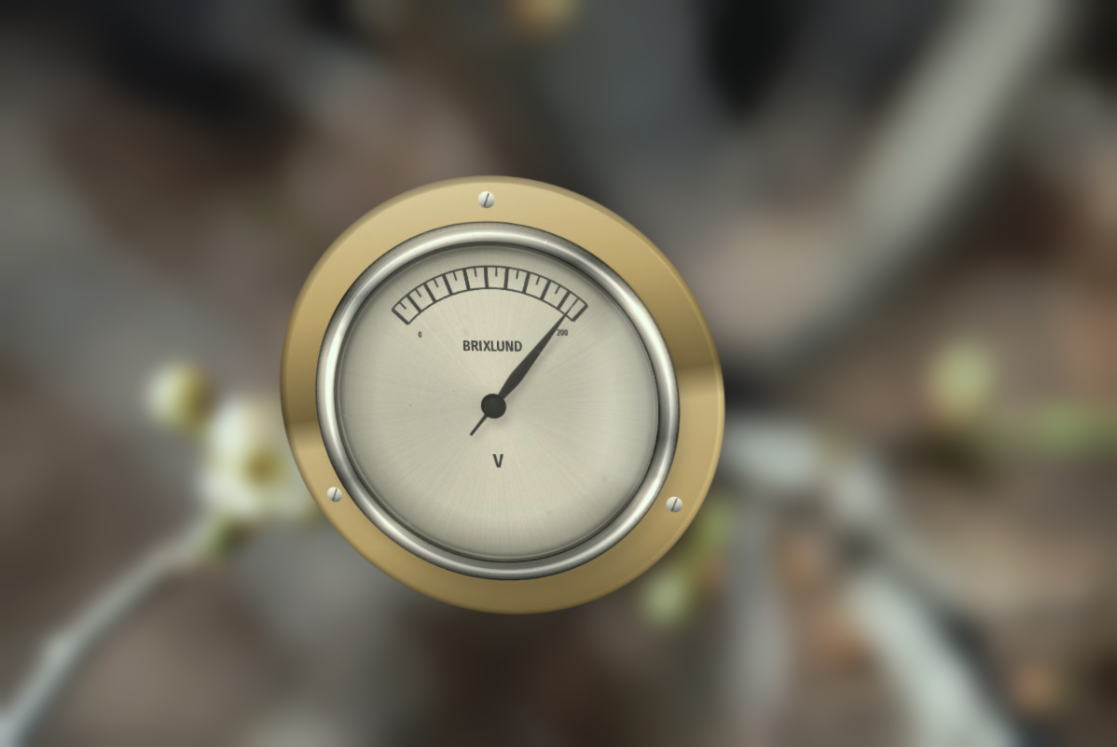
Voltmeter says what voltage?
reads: 190 V
